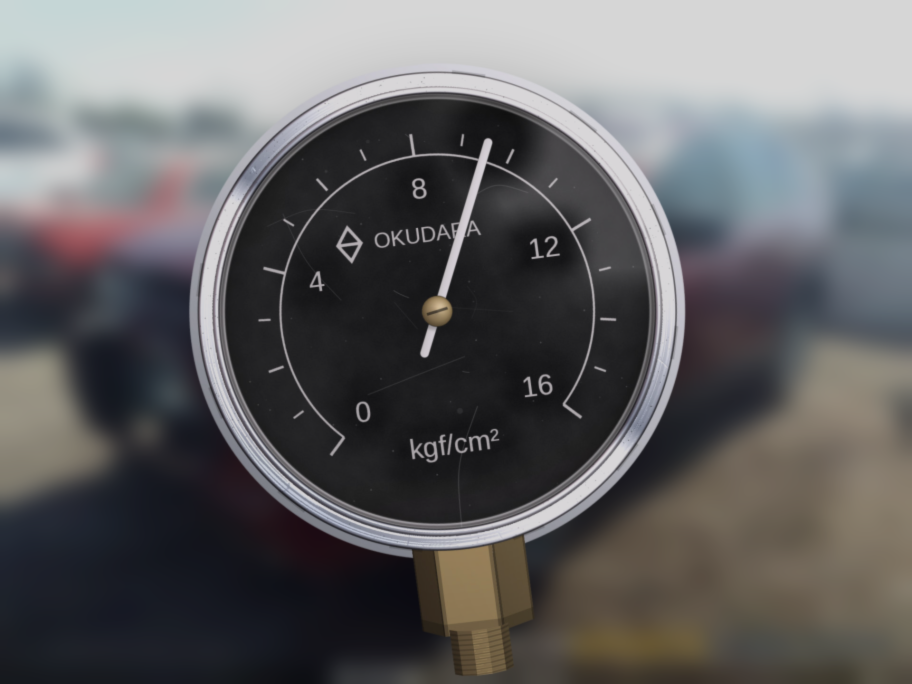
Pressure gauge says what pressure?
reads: 9.5 kg/cm²
